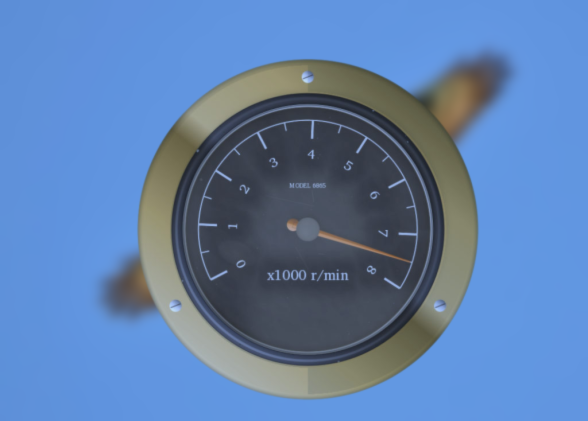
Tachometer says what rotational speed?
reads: 7500 rpm
